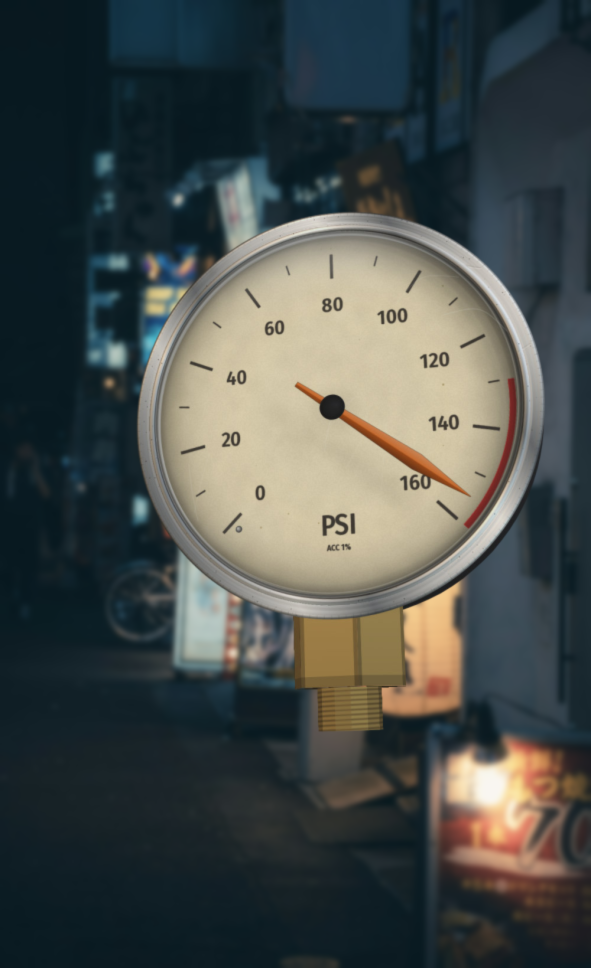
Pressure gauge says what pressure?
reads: 155 psi
